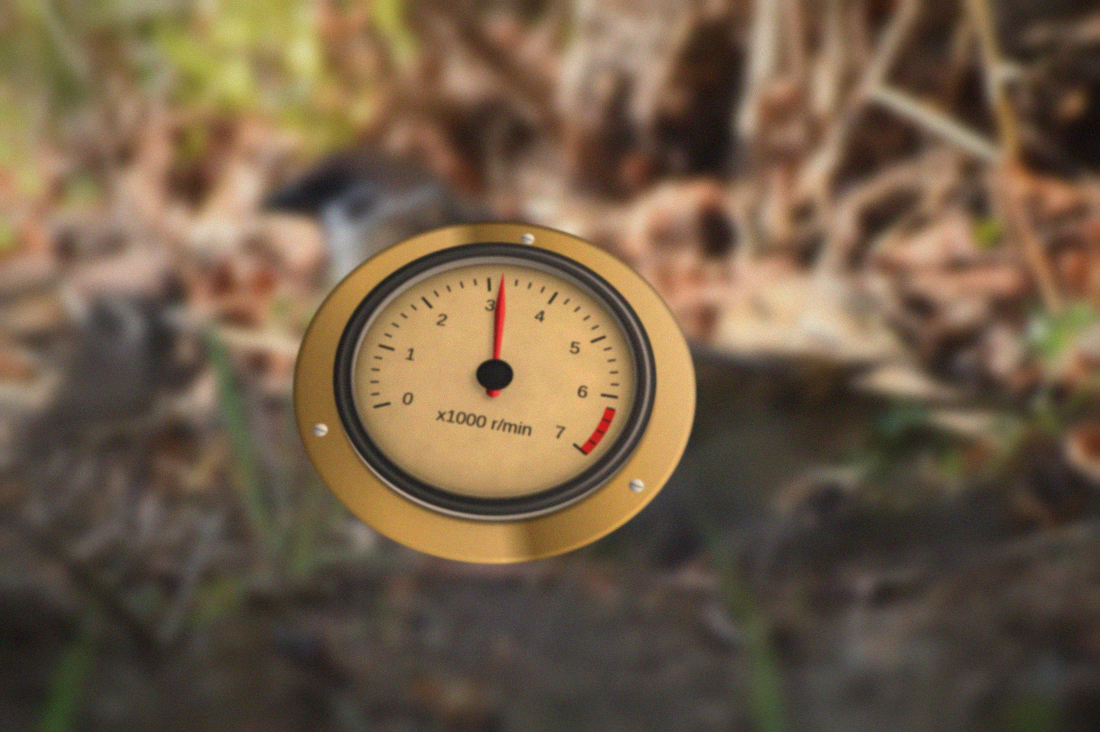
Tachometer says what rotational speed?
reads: 3200 rpm
